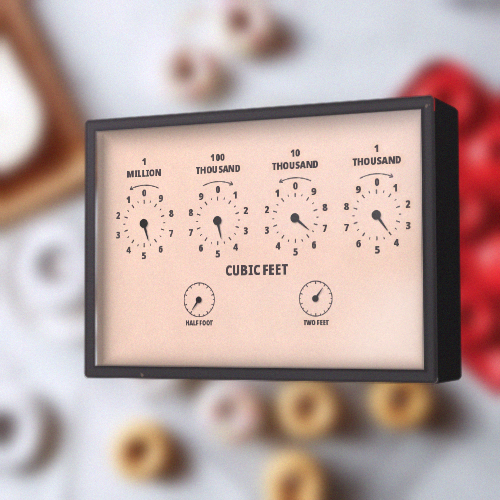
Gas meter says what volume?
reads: 546400 ft³
